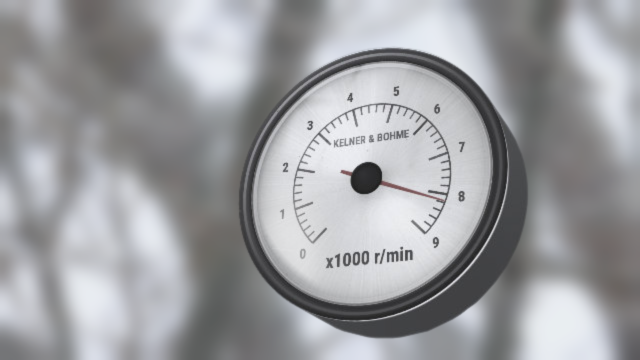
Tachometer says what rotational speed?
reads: 8200 rpm
